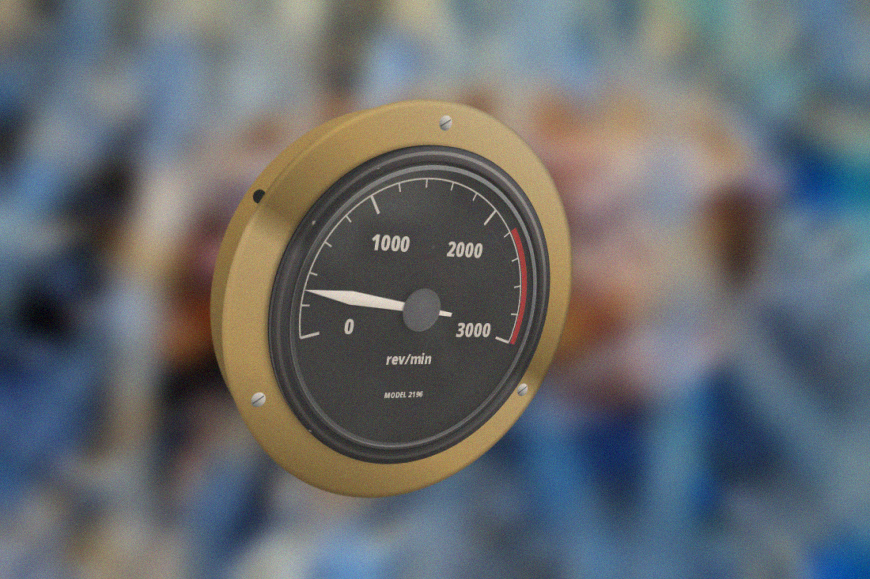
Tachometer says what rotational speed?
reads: 300 rpm
